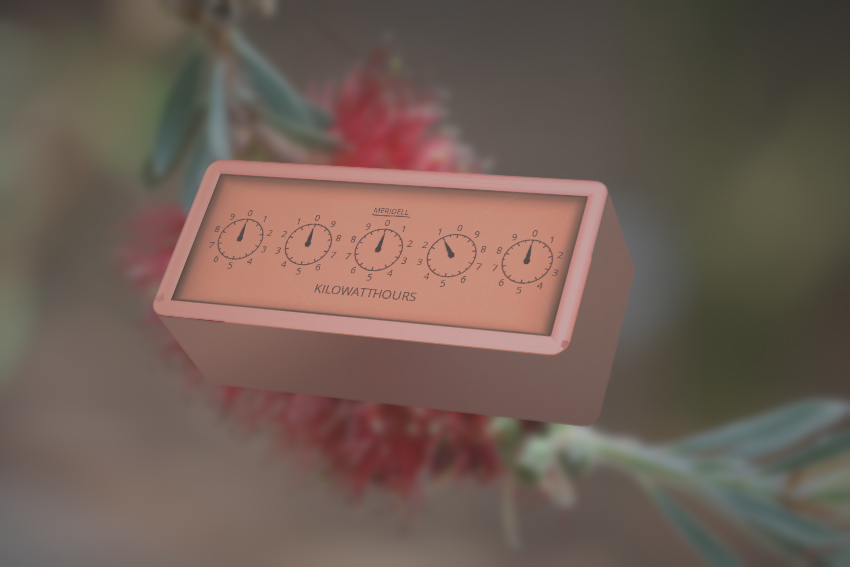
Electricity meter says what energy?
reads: 10 kWh
